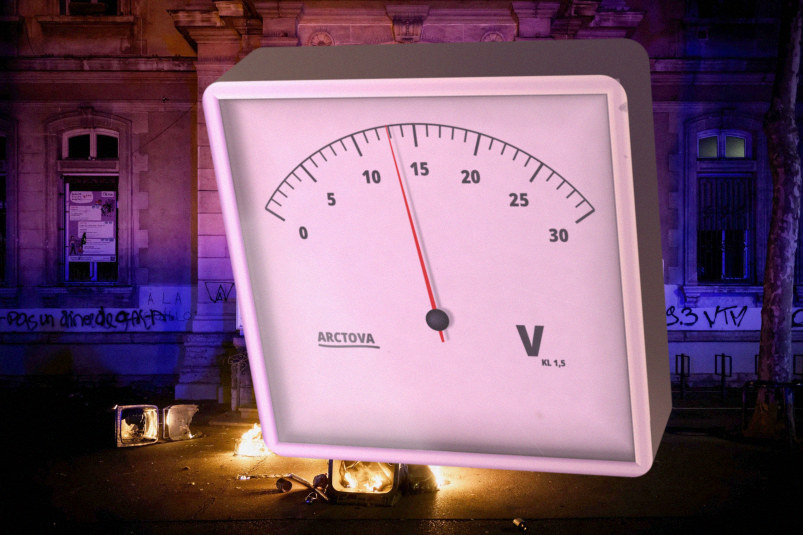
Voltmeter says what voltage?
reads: 13 V
